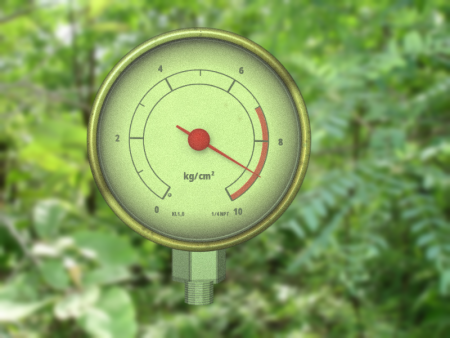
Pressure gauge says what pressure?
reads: 9 kg/cm²
